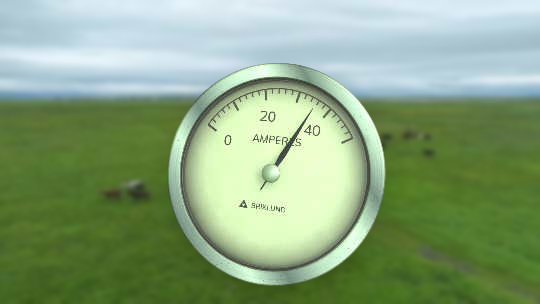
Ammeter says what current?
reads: 36 A
